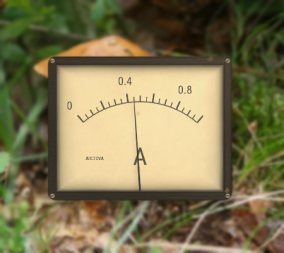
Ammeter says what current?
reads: 0.45 A
